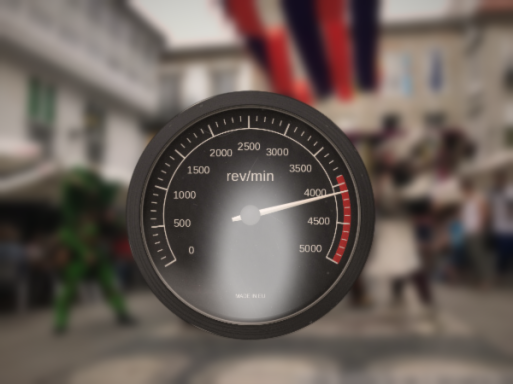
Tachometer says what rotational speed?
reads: 4100 rpm
